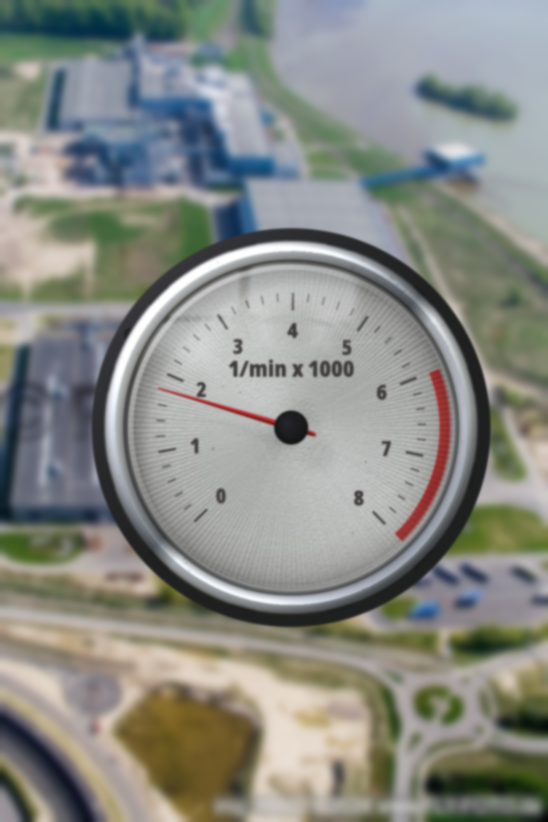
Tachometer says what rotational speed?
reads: 1800 rpm
